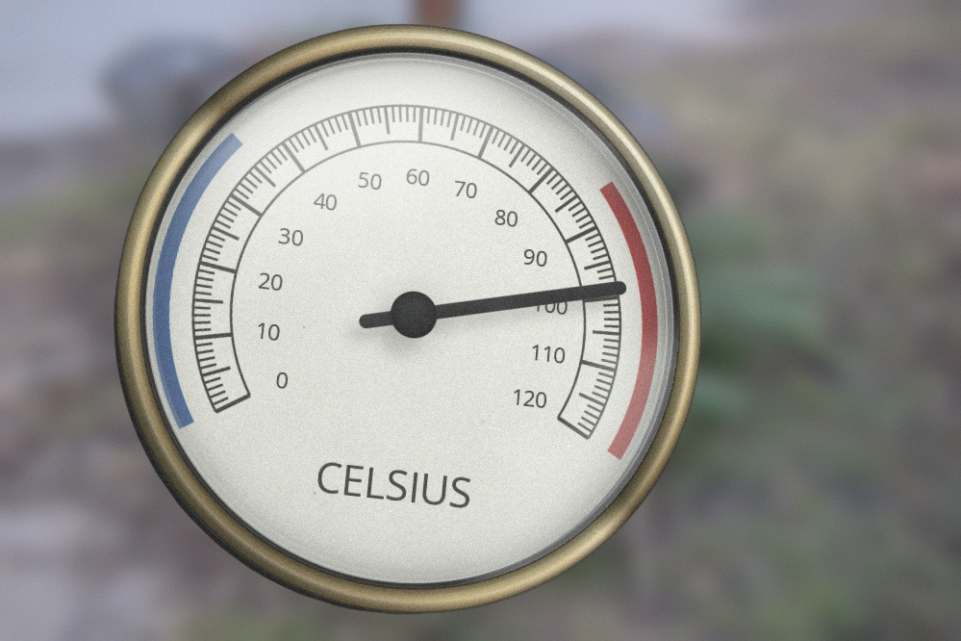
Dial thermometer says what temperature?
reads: 99 °C
